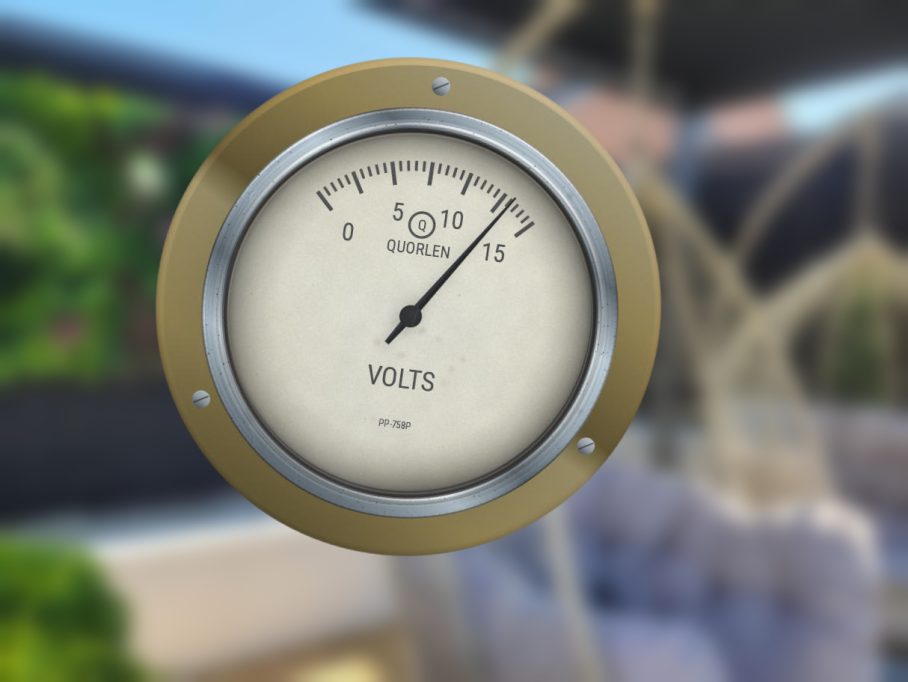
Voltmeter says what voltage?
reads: 13 V
